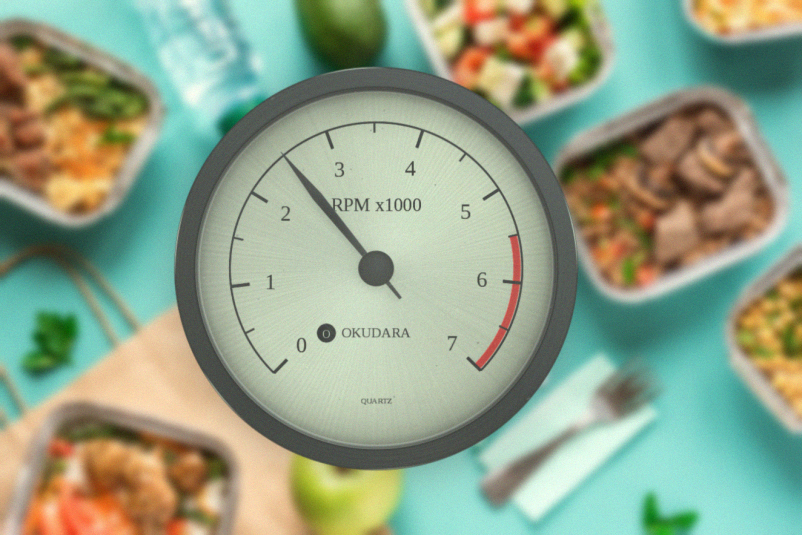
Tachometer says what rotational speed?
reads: 2500 rpm
